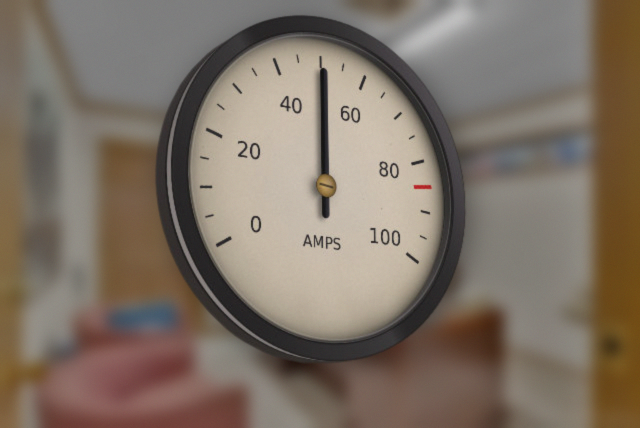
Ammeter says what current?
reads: 50 A
